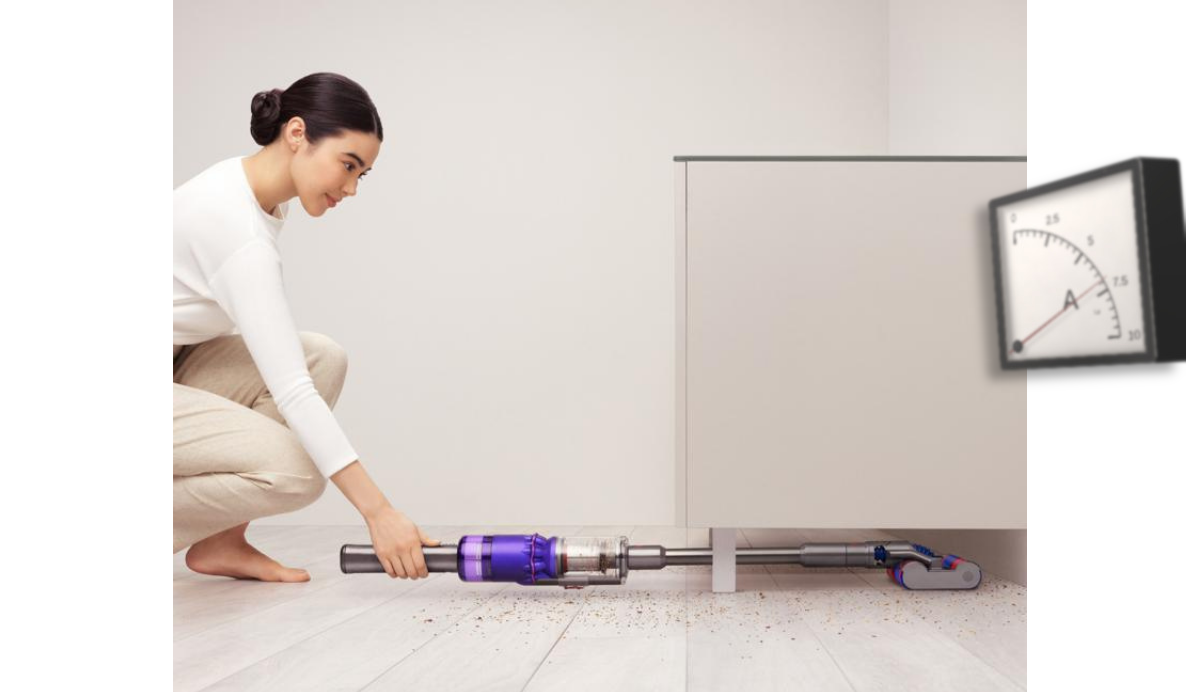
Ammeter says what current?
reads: 7 A
